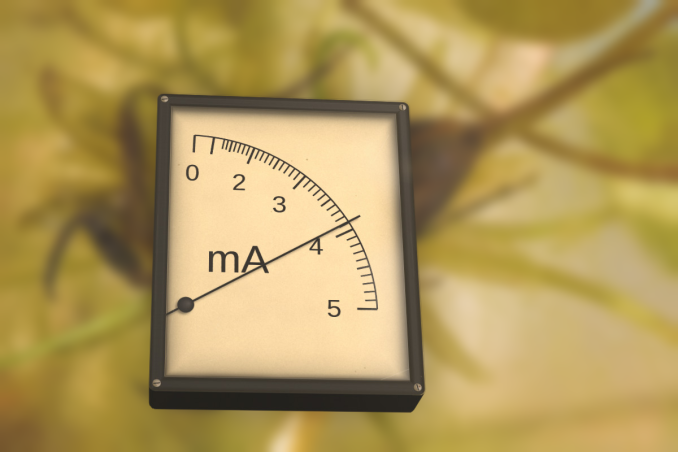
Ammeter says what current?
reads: 3.9 mA
